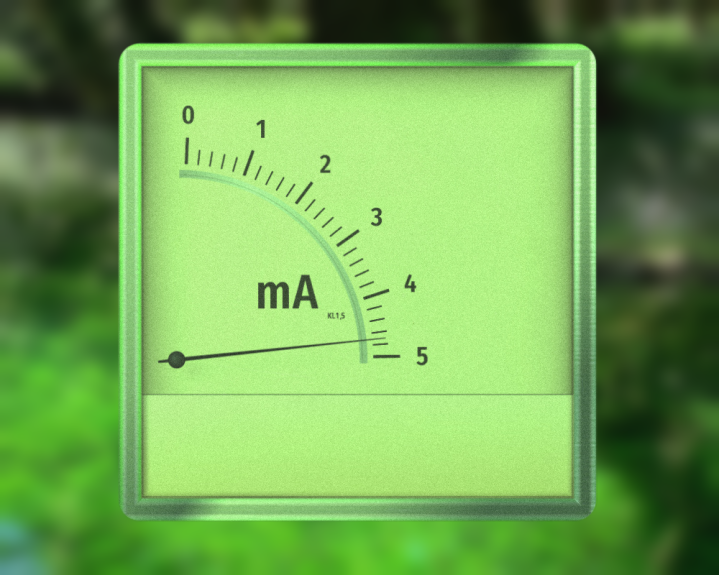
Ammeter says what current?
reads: 4.7 mA
